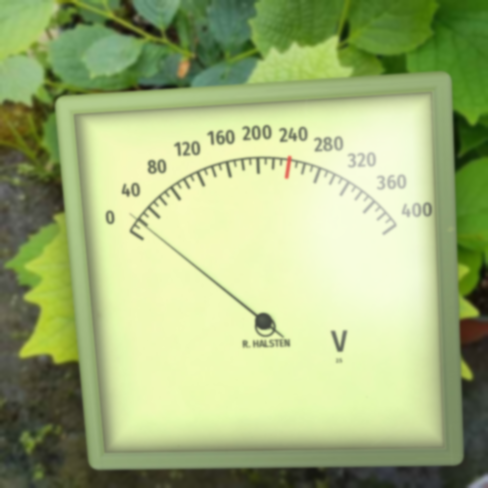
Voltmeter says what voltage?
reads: 20 V
